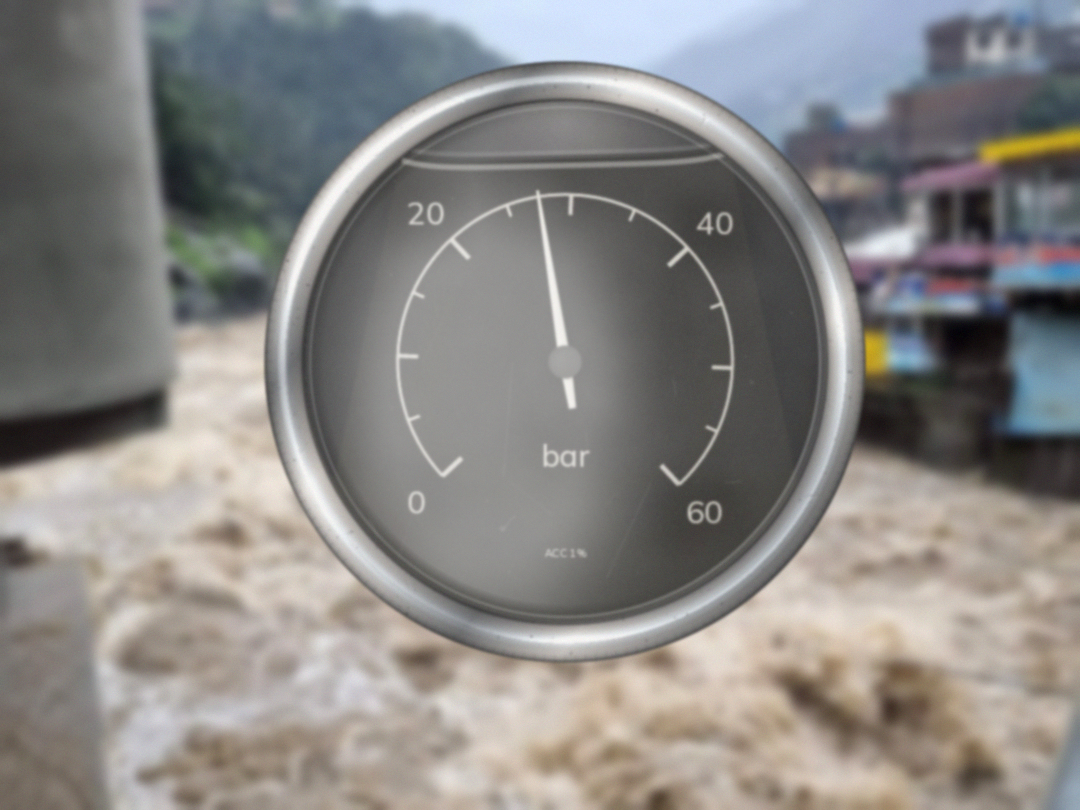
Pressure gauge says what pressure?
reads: 27.5 bar
